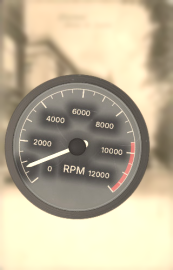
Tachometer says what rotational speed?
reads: 750 rpm
